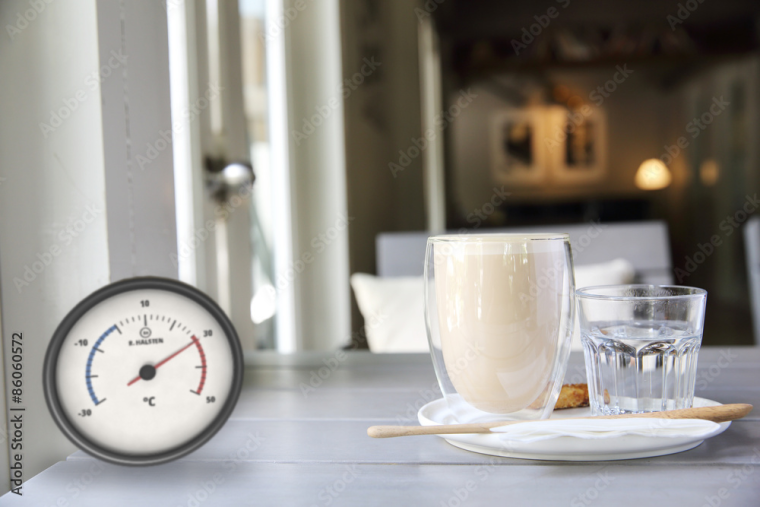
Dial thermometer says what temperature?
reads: 30 °C
